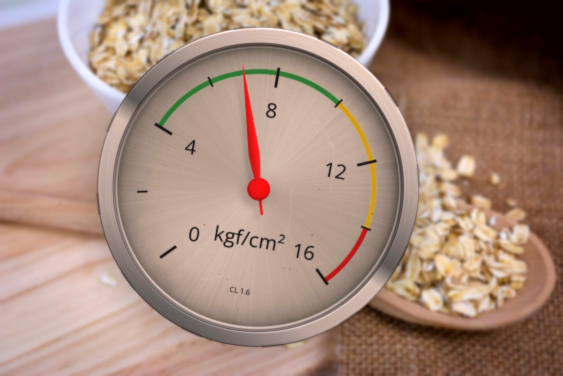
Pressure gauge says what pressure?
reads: 7 kg/cm²
